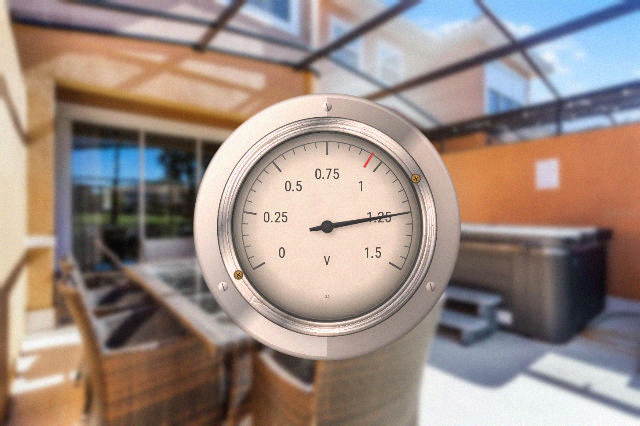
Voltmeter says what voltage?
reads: 1.25 V
